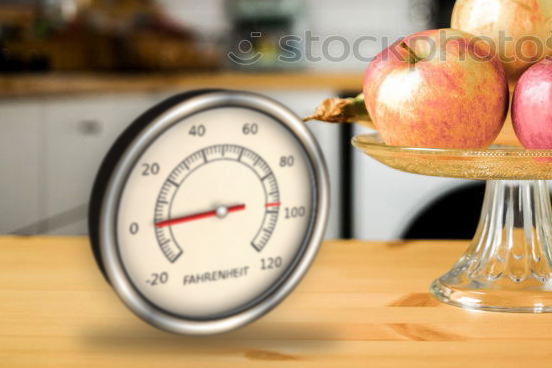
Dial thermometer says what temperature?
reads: 0 °F
